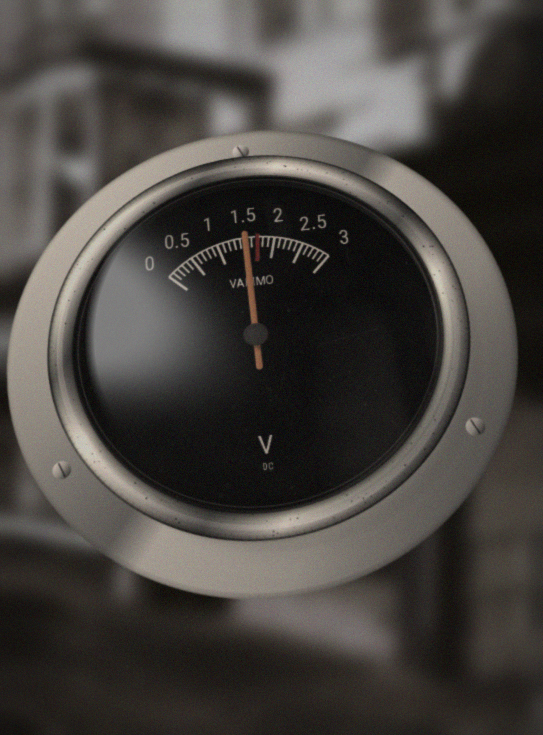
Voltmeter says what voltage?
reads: 1.5 V
